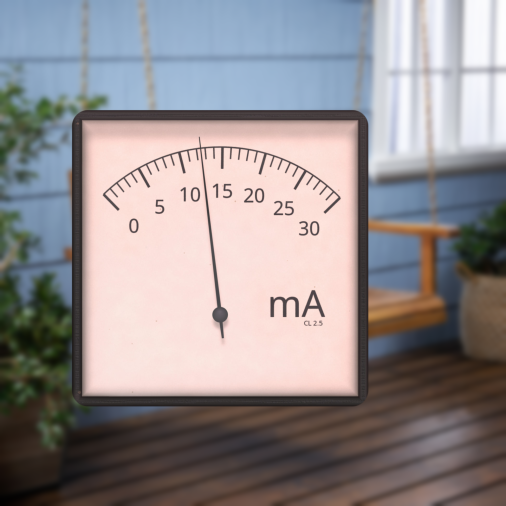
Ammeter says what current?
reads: 12.5 mA
